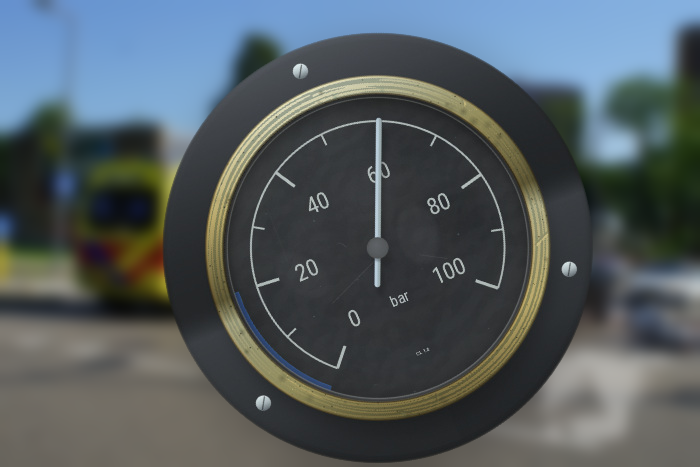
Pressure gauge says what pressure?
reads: 60 bar
